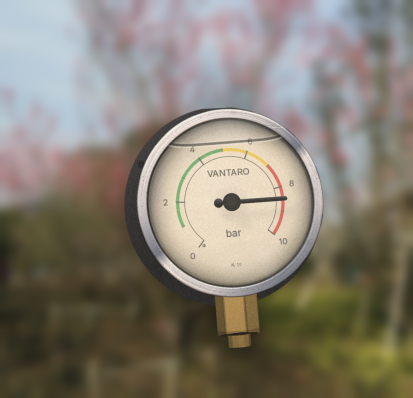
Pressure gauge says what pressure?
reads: 8.5 bar
